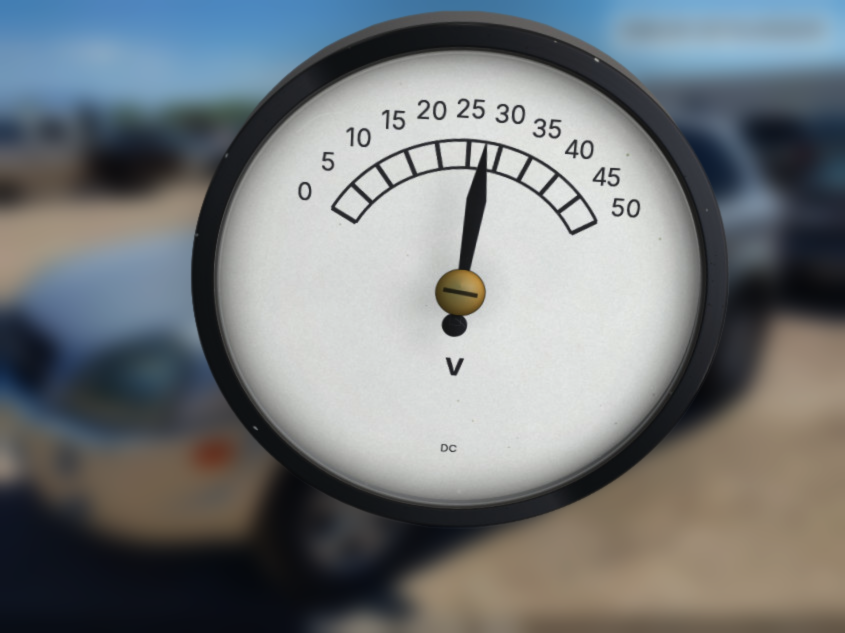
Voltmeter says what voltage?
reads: 27.5 V
